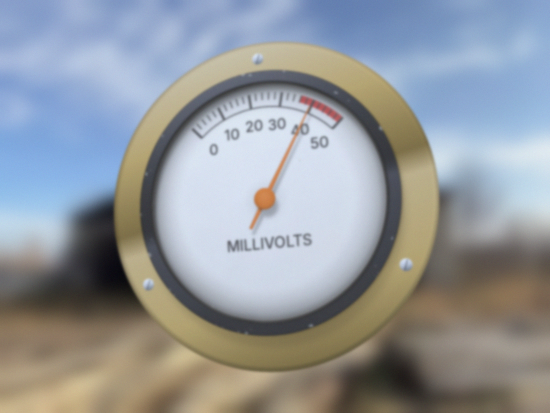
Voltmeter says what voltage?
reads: 40 mV
